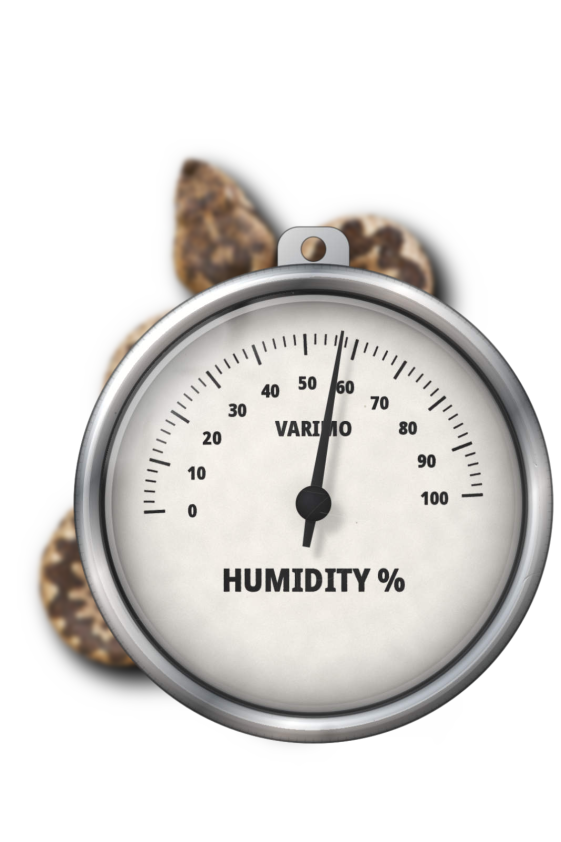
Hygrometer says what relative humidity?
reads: 57 %
